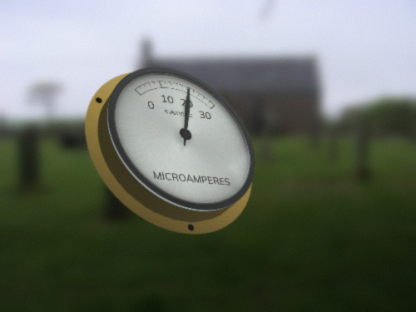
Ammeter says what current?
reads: 20 µA
